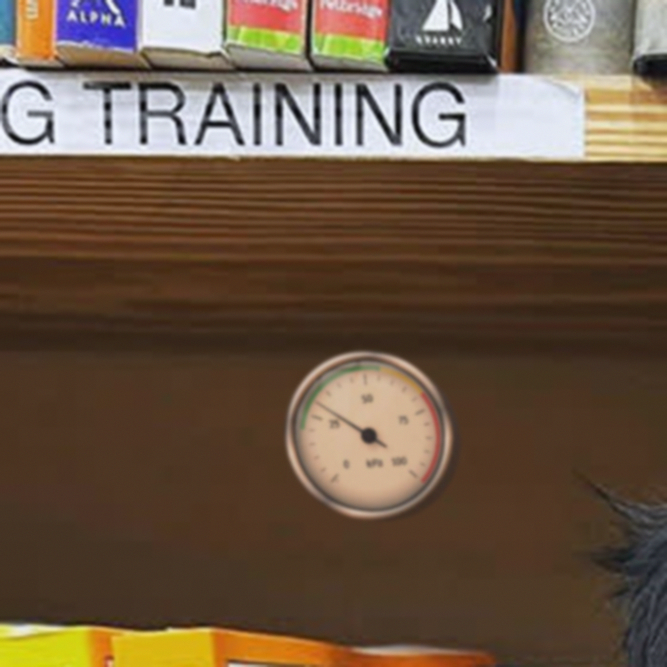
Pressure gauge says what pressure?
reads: 30 kPa
